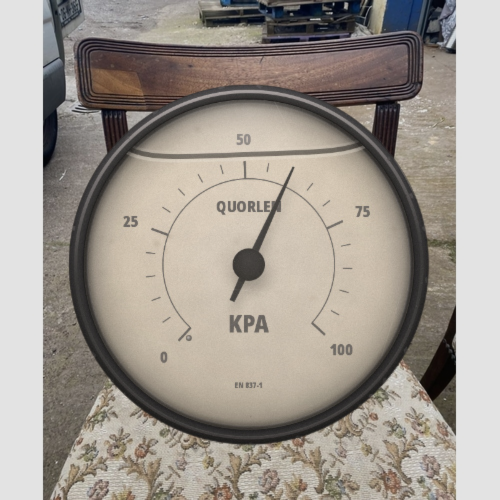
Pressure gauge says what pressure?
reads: 60 kPa
